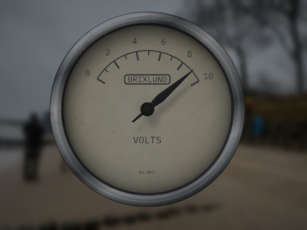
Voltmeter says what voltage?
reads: 9 V
